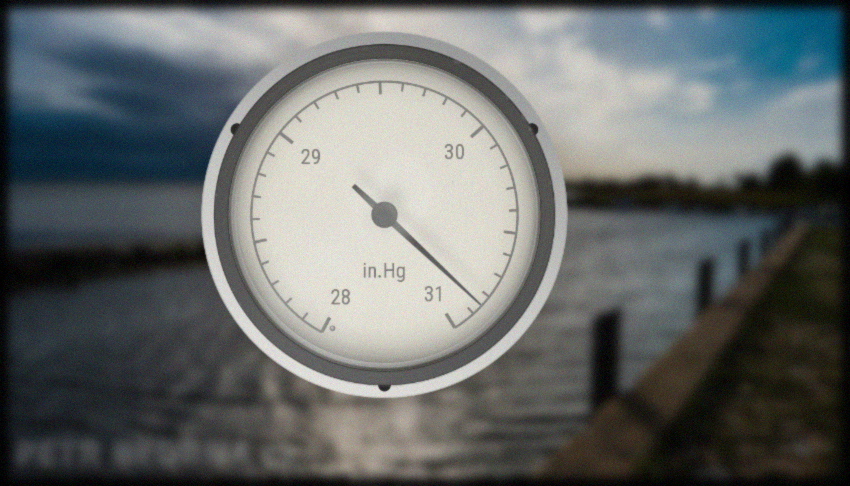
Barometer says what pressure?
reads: 30.85 inHg
